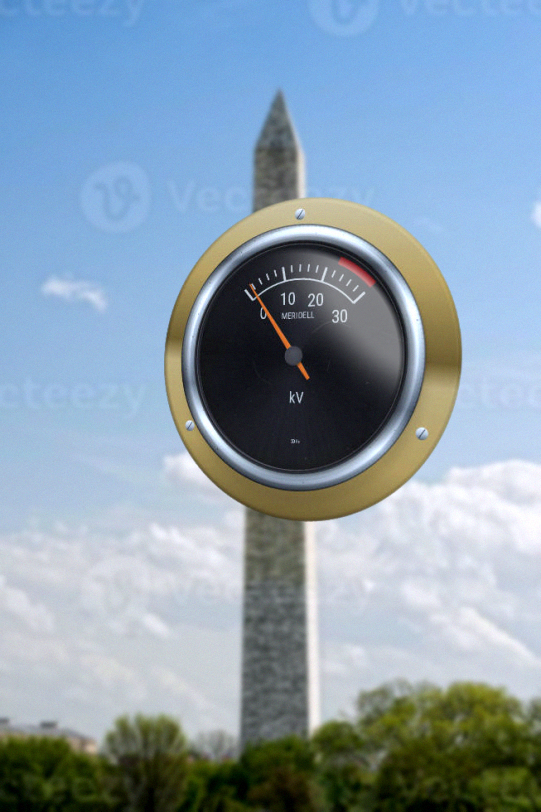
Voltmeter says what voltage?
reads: 2 kV
